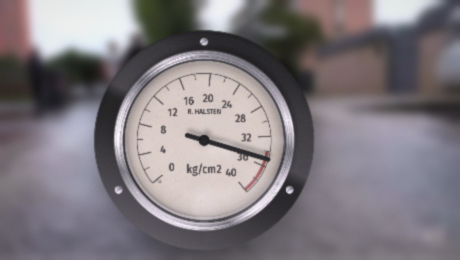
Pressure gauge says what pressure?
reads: 35 kg/cm²
